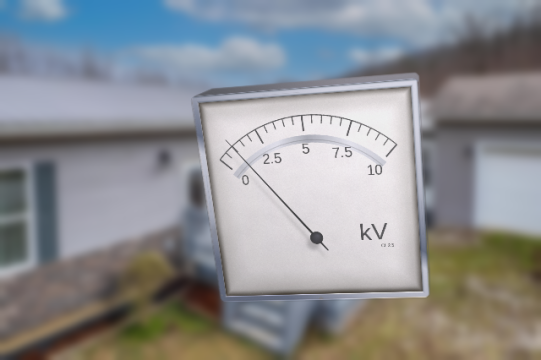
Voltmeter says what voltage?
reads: 1 kV
